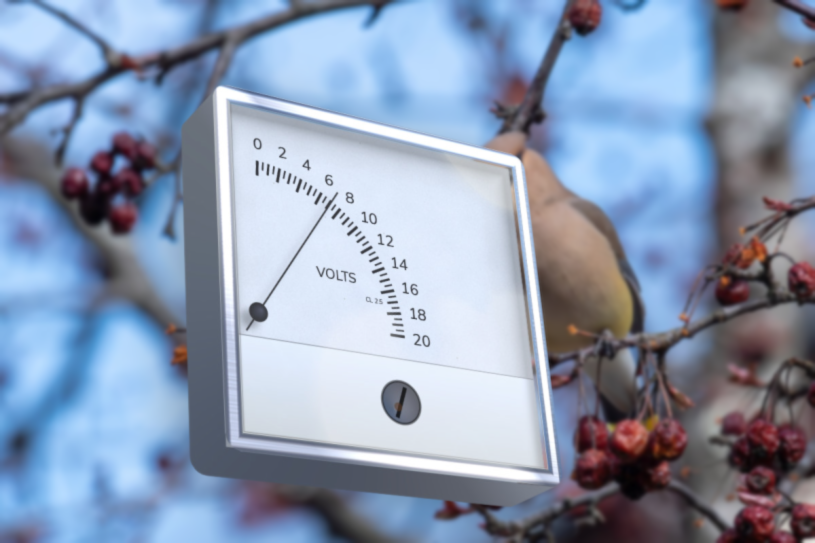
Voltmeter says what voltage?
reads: 7 V
